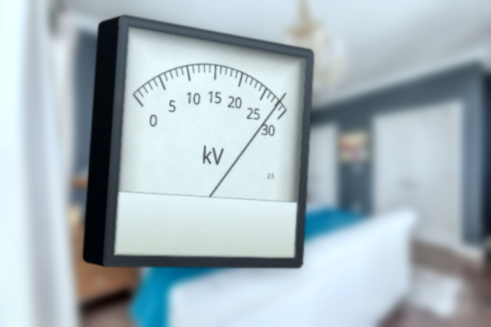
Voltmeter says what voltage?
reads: 28 kV
